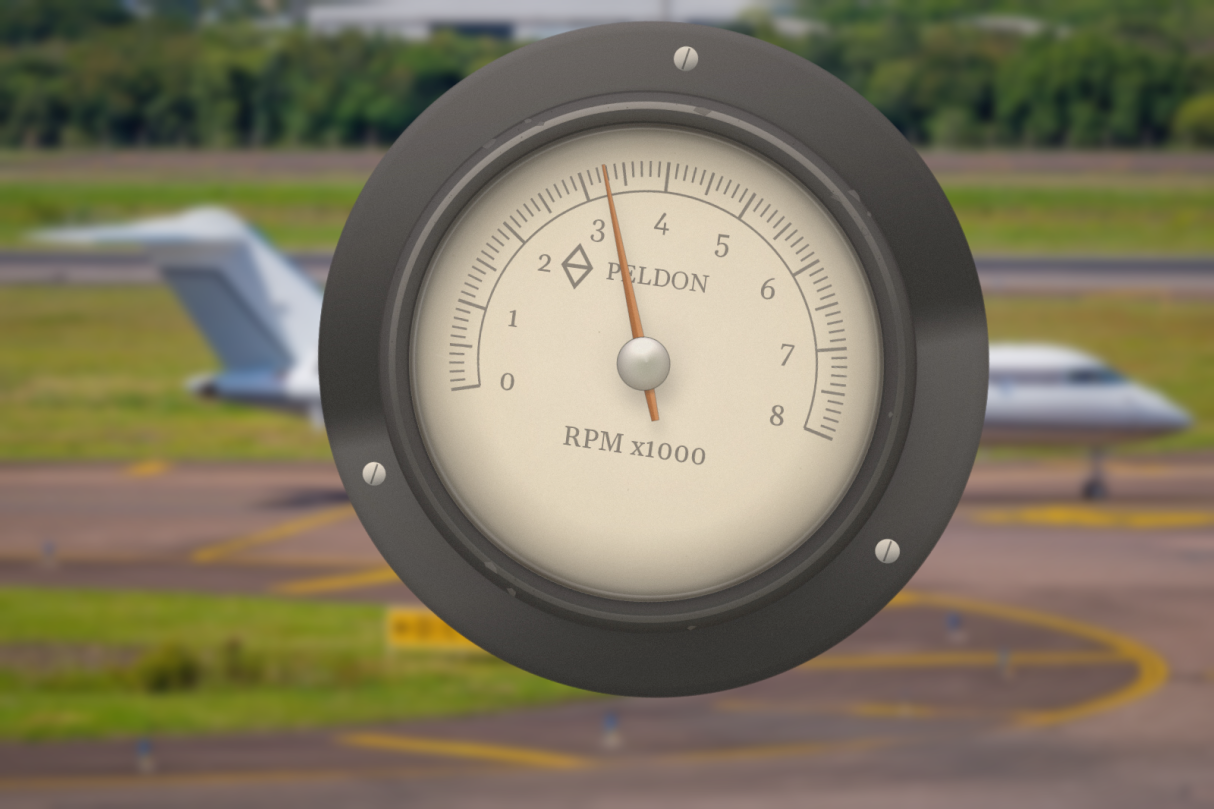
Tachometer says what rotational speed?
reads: 3300 rpm
